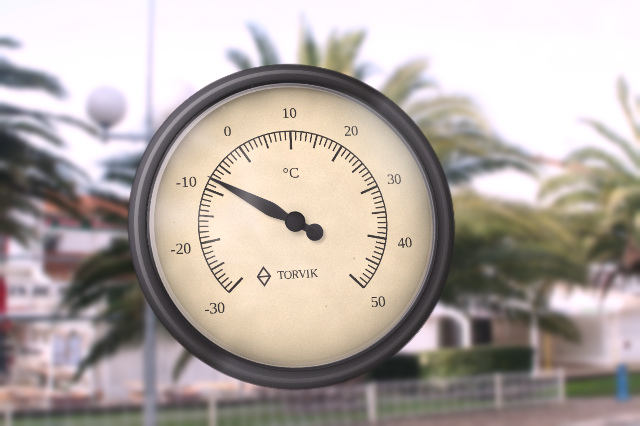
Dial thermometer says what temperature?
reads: -8 °C
